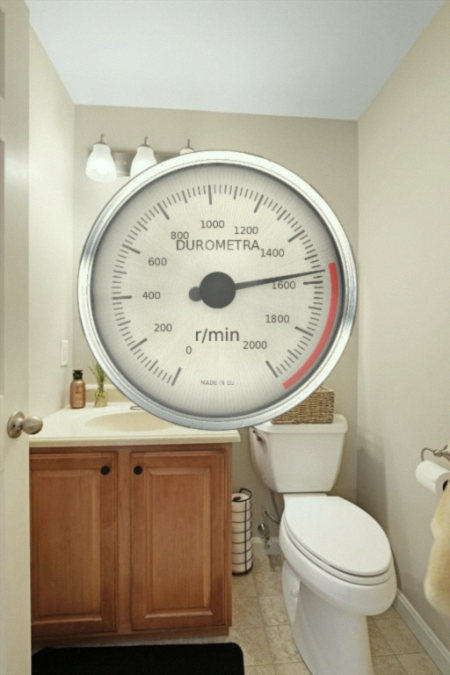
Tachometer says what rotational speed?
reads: 1560 rpm
